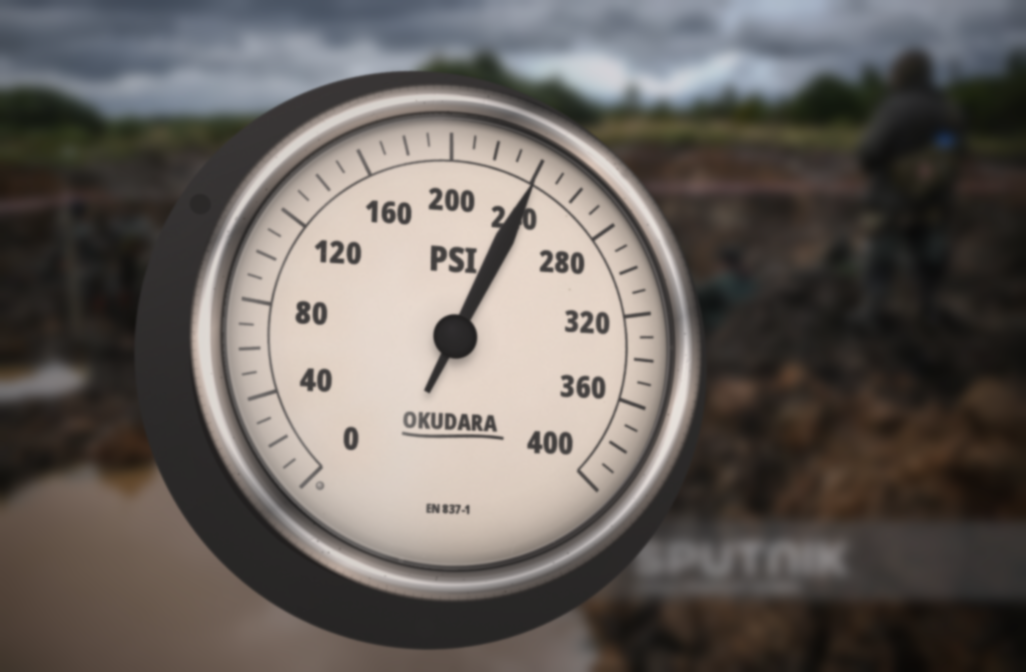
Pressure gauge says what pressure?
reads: 240 psi
